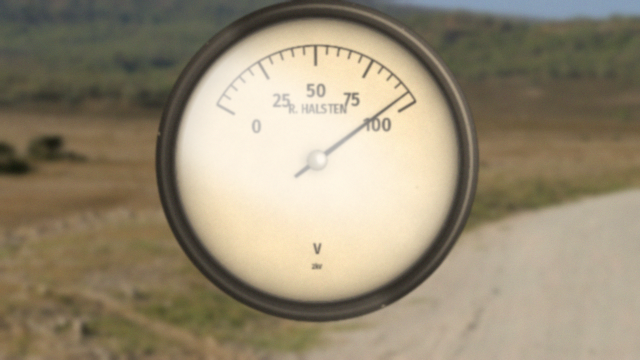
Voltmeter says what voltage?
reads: 95 V
